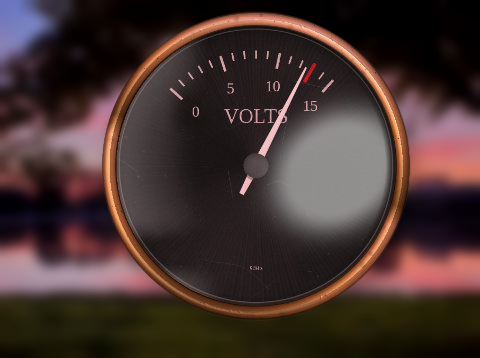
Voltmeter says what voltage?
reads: 12.5 V
